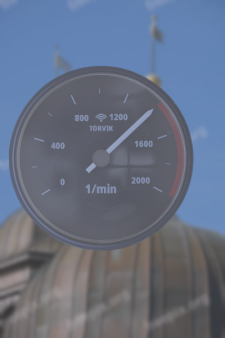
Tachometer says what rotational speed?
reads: 1400 rpm
